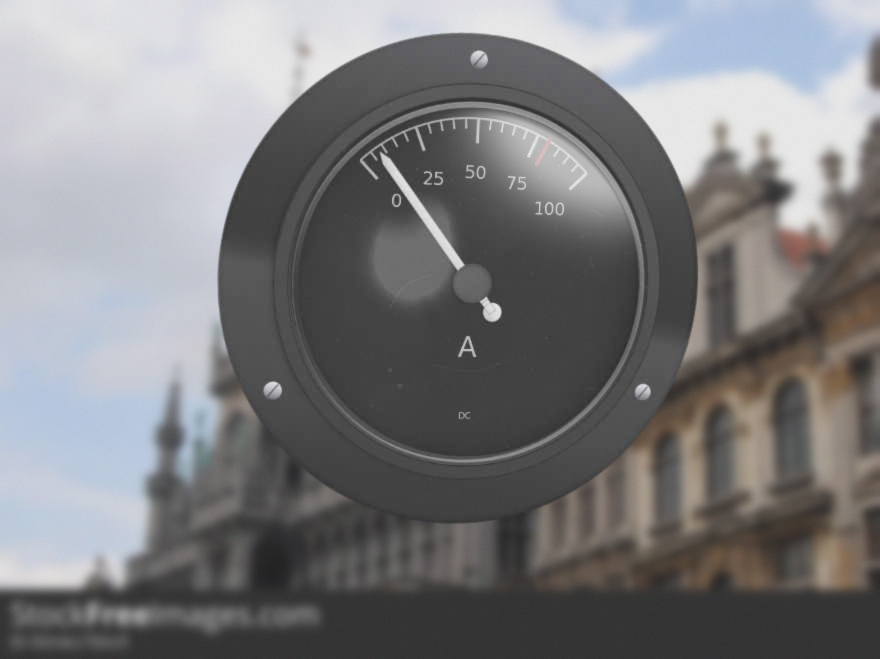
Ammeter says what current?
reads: 7.5 A
